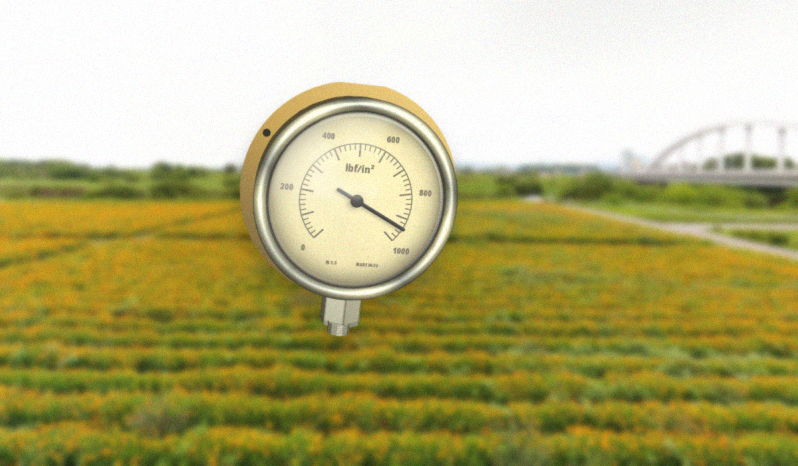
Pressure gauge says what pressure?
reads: 940 psi
